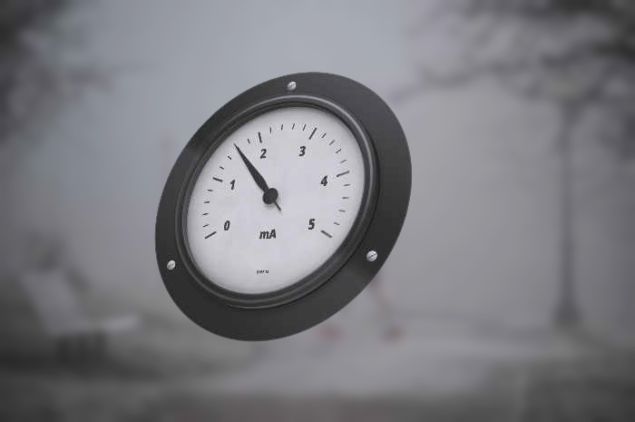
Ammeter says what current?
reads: 1.6 mA
